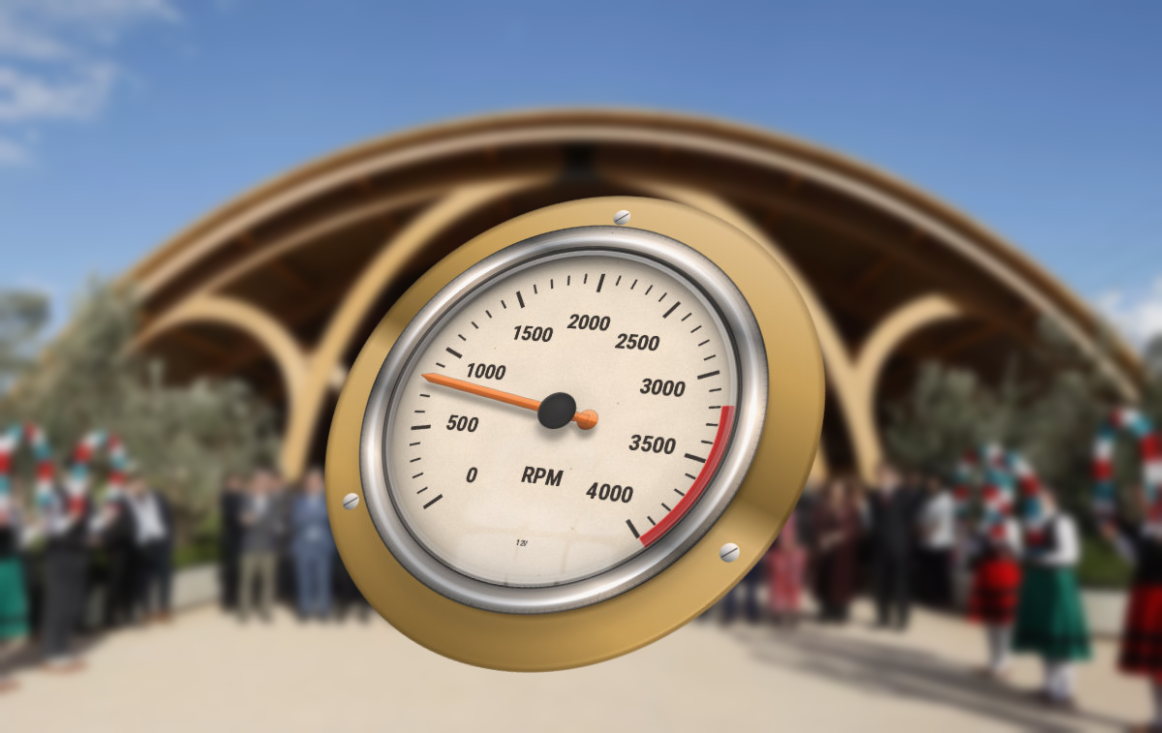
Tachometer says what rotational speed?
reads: 800 rpm
